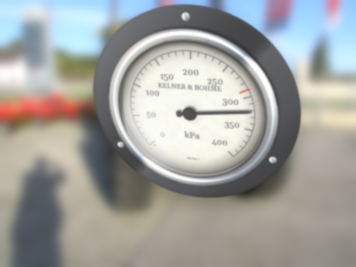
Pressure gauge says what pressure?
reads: 320 kPa
